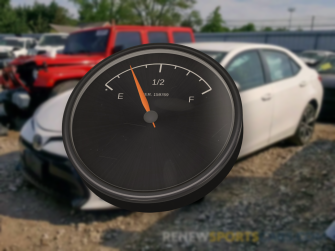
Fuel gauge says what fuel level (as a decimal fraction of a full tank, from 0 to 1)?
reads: 0.25
